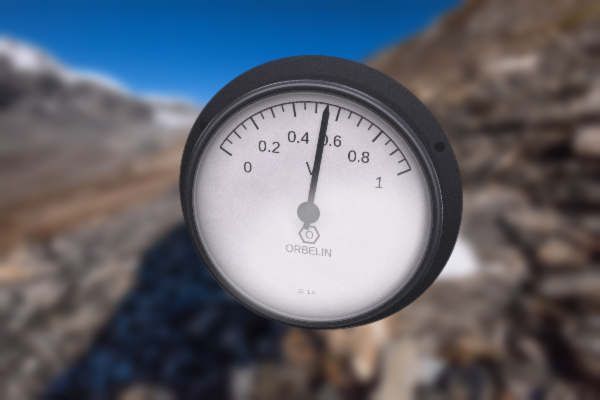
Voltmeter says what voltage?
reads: 0.55 V
